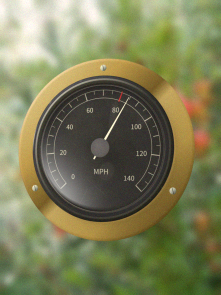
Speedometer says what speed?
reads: 85 mph
